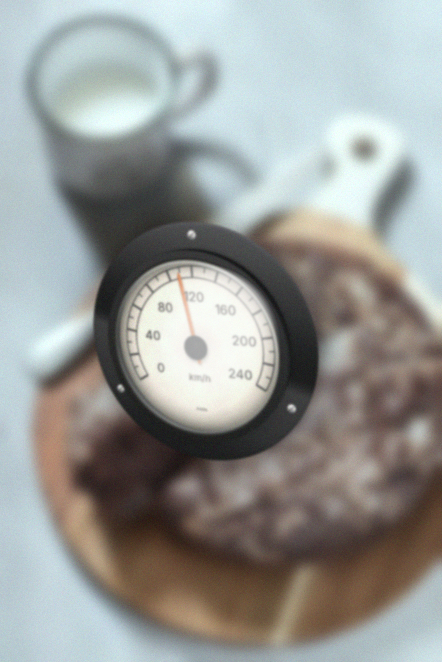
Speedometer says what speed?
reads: 110 km/h
